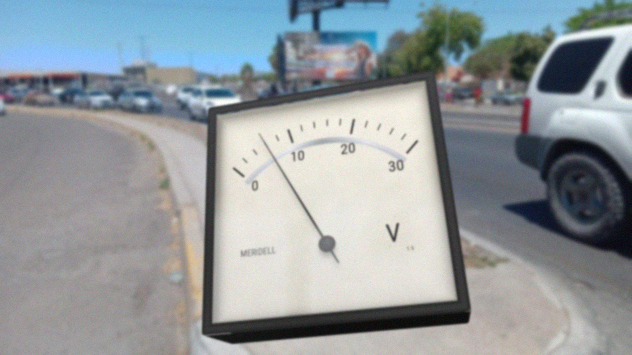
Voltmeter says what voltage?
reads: 6 V
